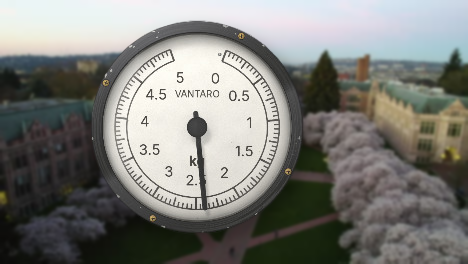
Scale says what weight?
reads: 2.4 kg
